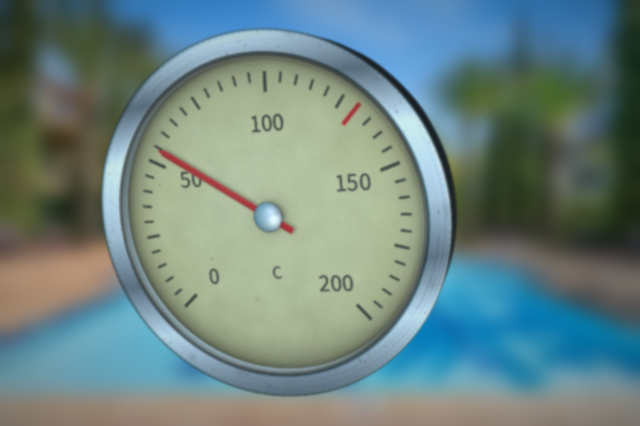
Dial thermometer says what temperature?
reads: 55 °C
